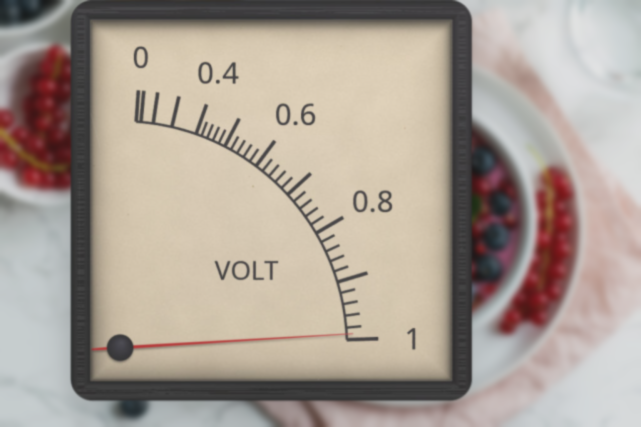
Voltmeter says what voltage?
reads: 0.99 V
